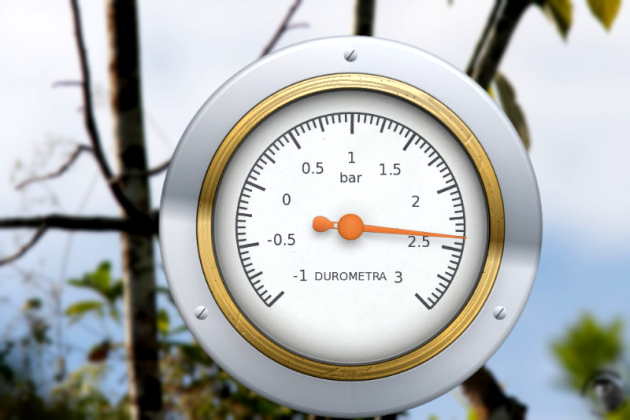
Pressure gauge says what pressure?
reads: 2.4 bar
